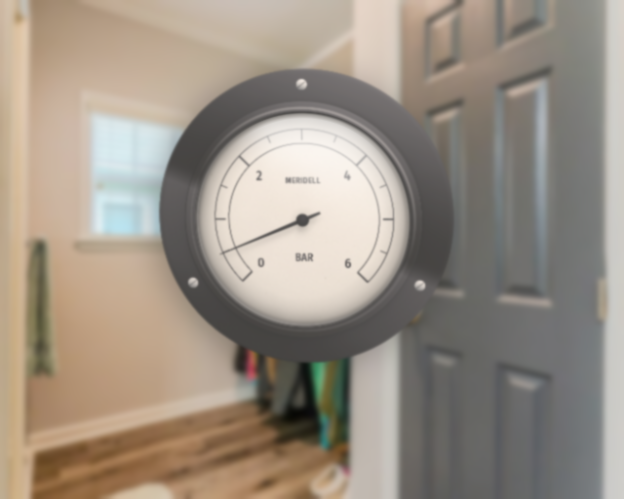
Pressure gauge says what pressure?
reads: 0.5 bar
